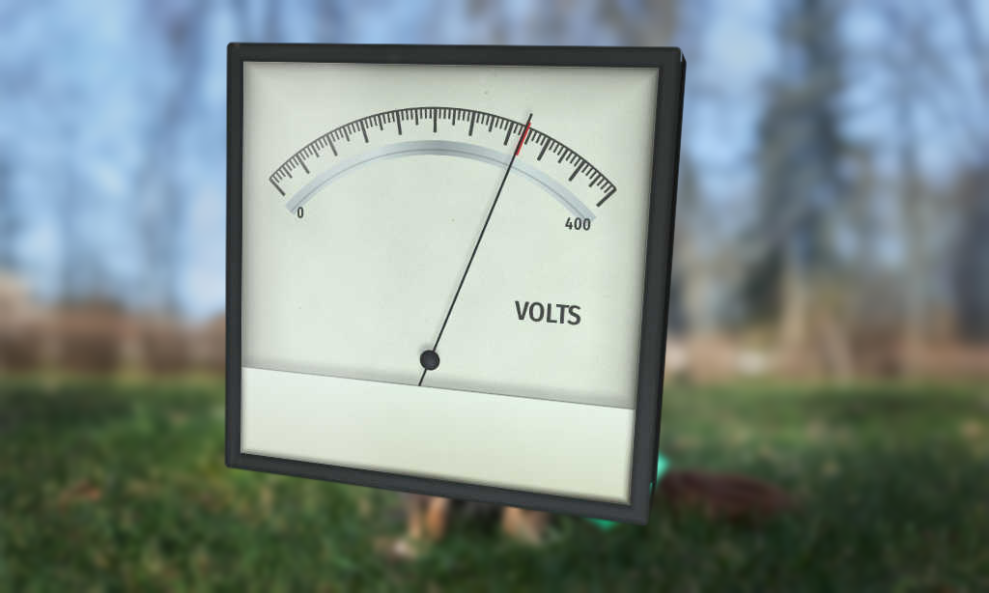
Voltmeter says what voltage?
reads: 295 V
